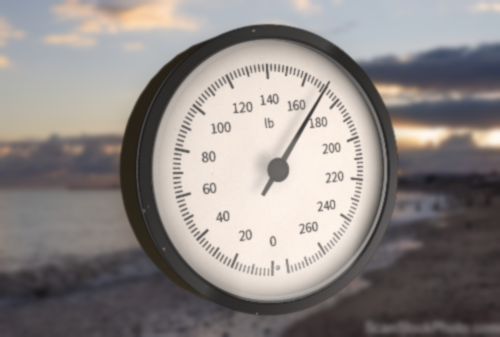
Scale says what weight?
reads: 170 lb
